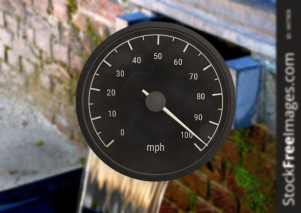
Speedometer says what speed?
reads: 97.5 mph
